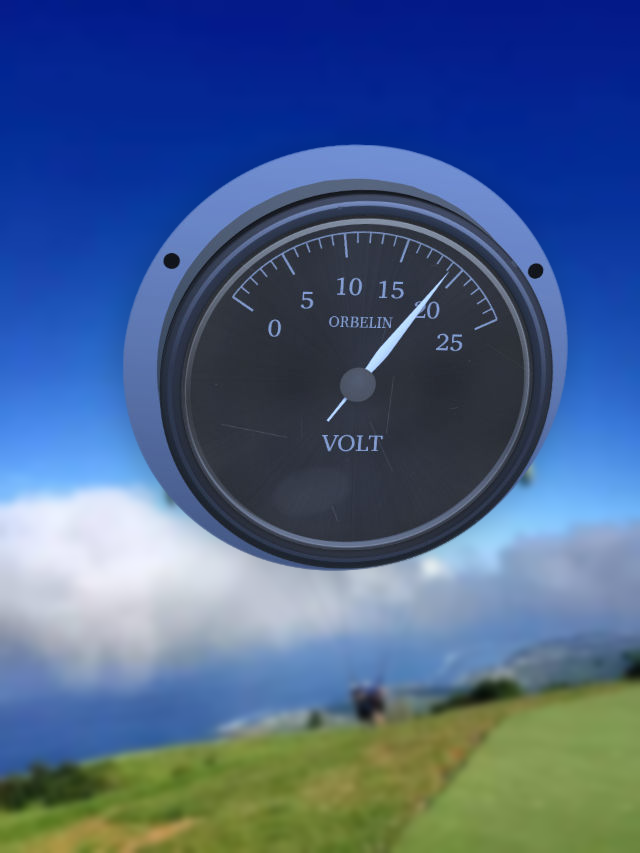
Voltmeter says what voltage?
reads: 19 V
